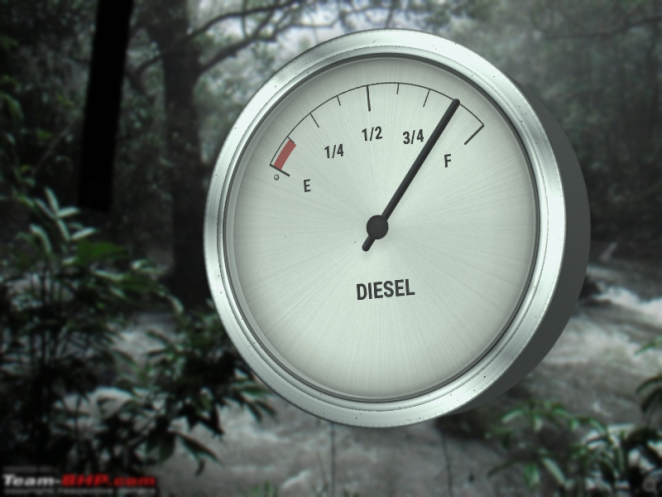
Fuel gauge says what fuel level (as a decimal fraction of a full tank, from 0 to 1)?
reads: 0.875
